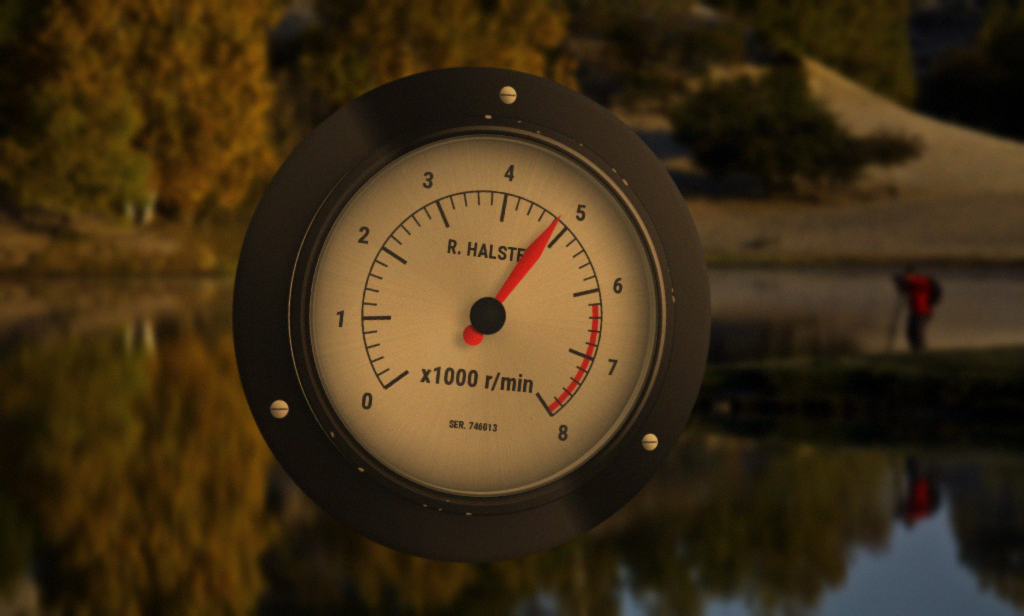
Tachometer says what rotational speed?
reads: 4800 rpm
